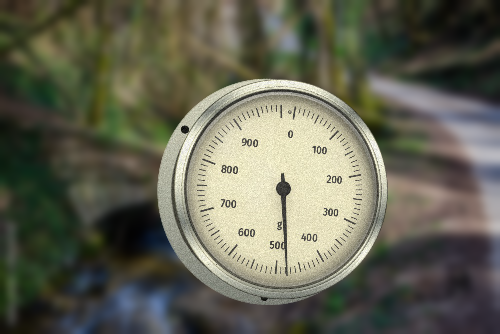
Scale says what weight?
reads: 480 g
